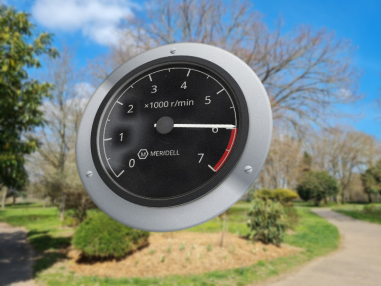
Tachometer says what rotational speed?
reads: 6000 rpm
